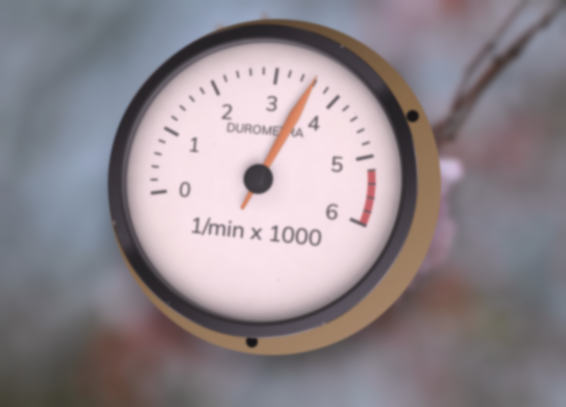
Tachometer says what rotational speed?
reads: 3600 rpm
